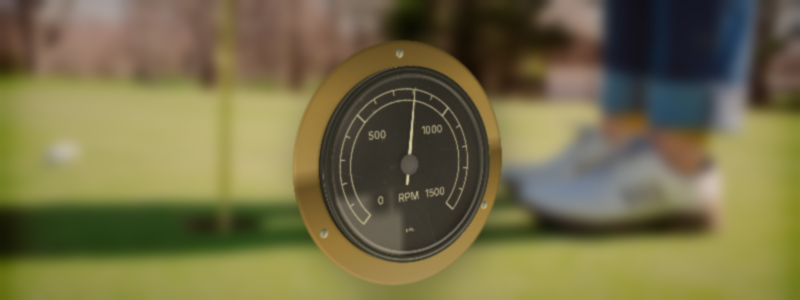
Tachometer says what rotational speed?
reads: 800 rpm
